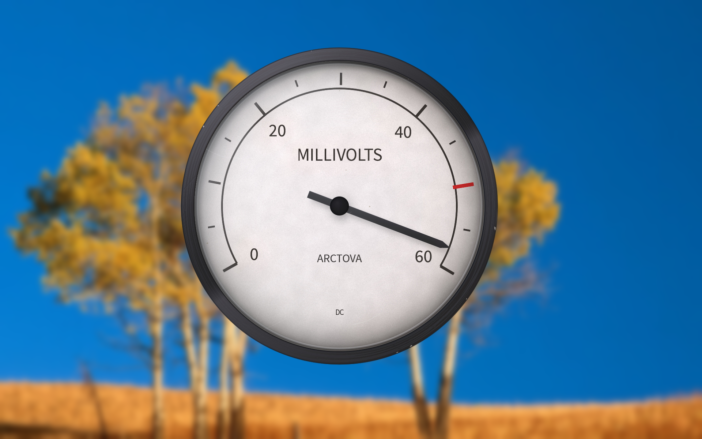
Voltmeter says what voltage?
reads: 57.5 mV
